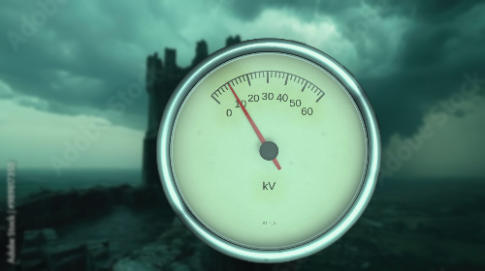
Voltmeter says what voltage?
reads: 10 kV
